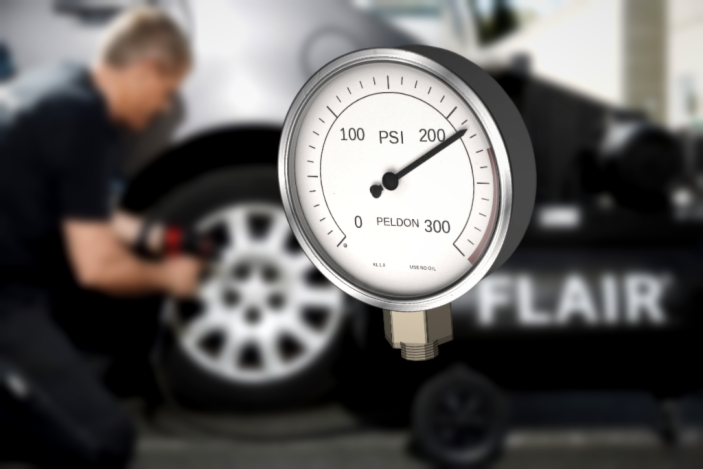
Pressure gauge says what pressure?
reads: 215 psi
